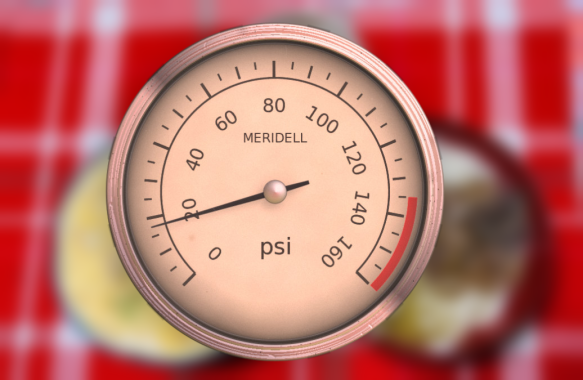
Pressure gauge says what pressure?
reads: 17.5 psi
